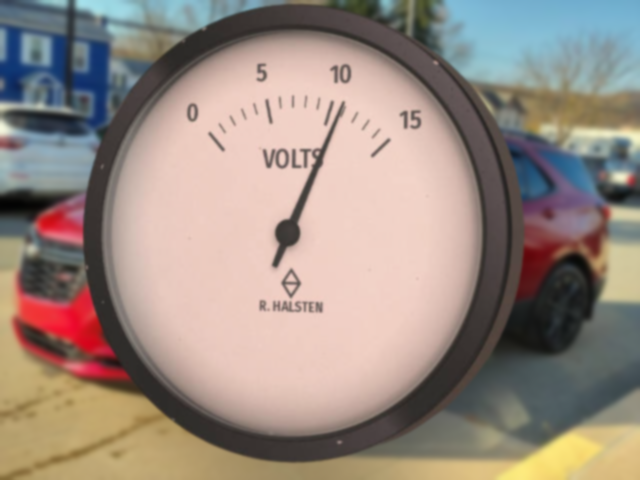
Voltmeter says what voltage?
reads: 11 V
